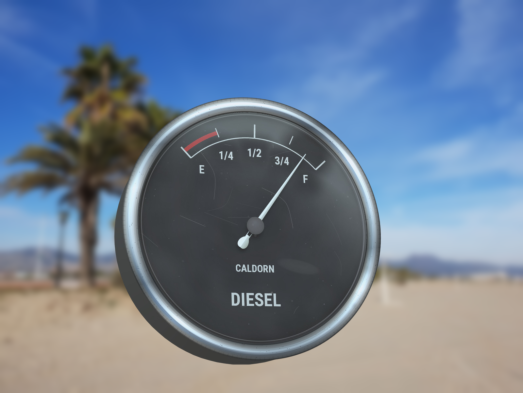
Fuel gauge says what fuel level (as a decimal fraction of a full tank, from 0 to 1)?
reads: 0.875
